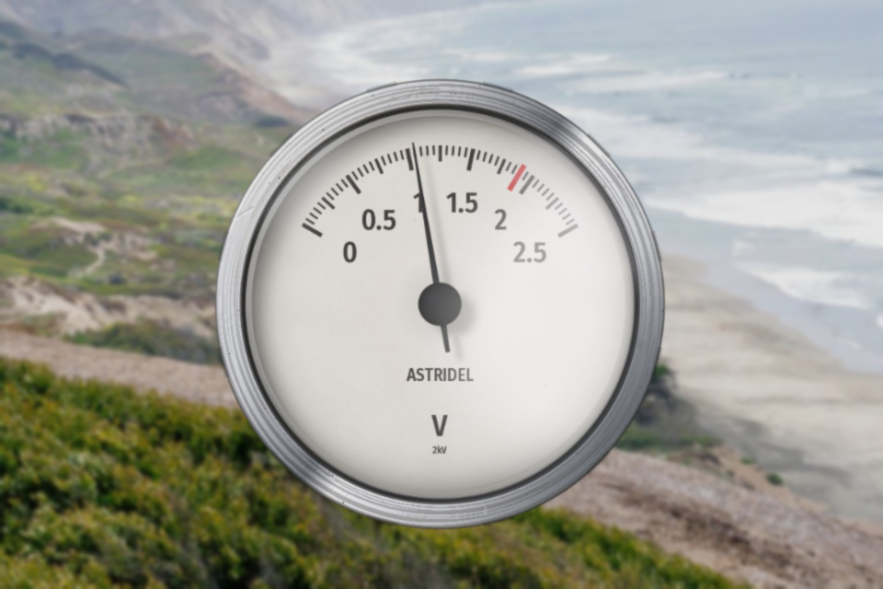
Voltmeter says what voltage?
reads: 1.05 V
